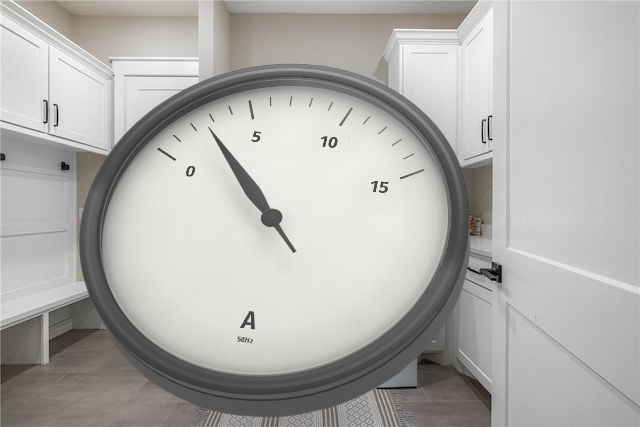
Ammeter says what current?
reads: 2.5 A
